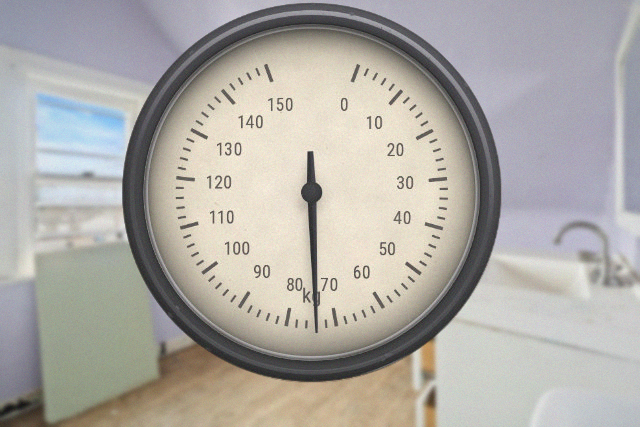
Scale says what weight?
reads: 74 kg
